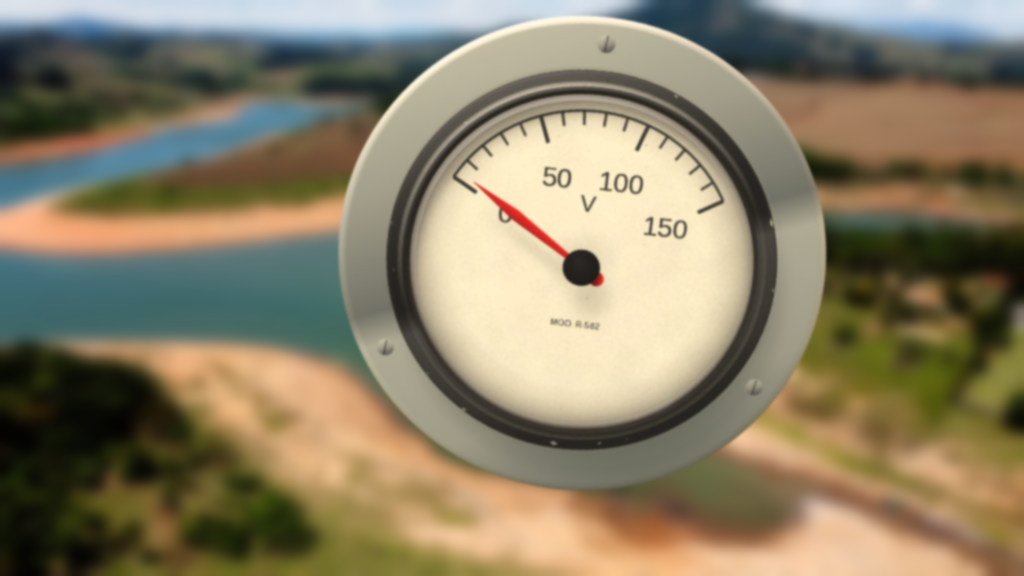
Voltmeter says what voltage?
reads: 5 V
